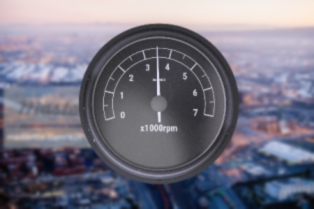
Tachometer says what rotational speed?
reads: 3500 rpm
